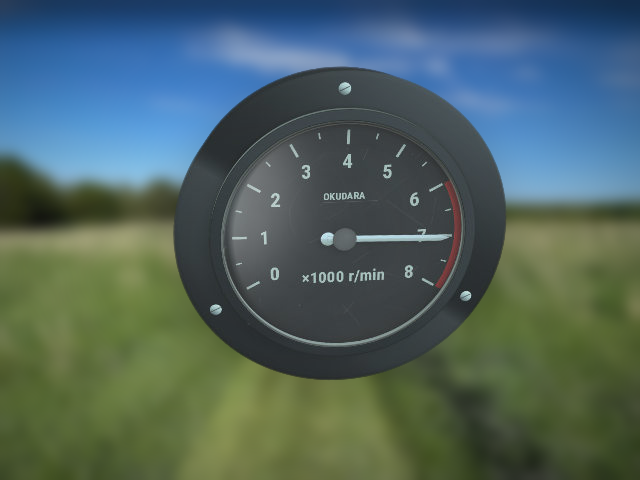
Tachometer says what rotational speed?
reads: 7000 rpm
